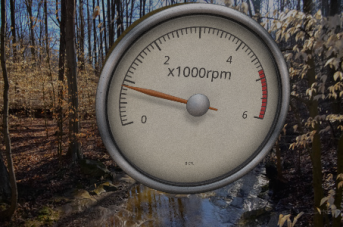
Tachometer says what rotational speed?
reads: 900 rpm
